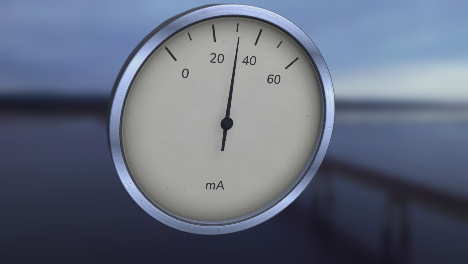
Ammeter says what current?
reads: 30 mA
